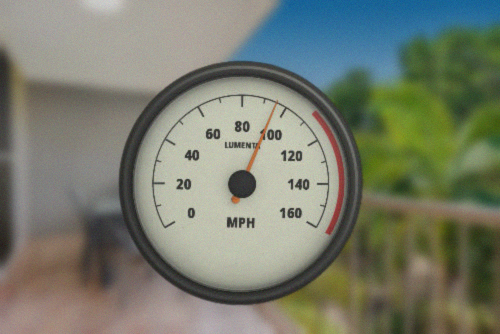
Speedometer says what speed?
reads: 95 mph
